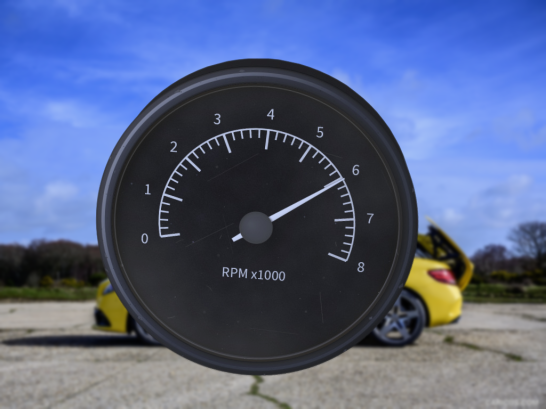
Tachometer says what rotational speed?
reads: 6000 rpm
